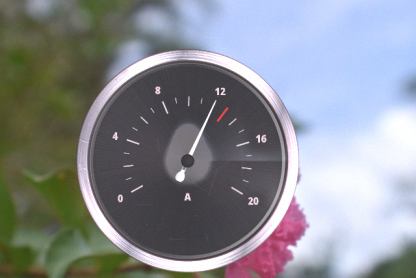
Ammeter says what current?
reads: 12 A
